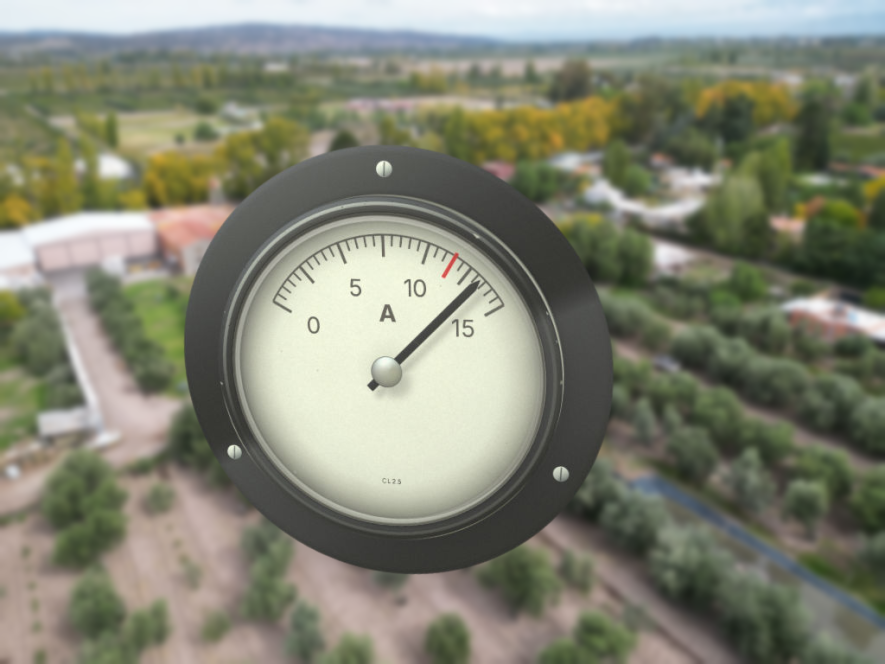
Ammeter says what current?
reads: 13.25 A
